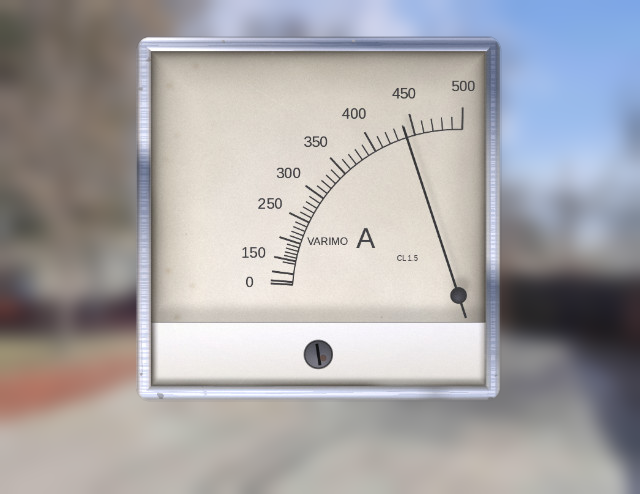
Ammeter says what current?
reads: 440 A
